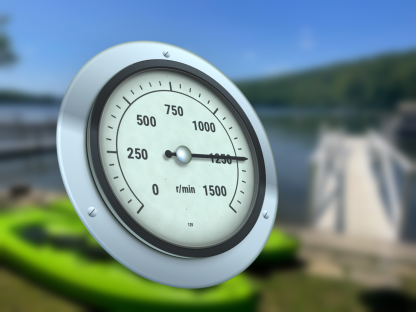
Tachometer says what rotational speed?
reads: 1250 rpm
